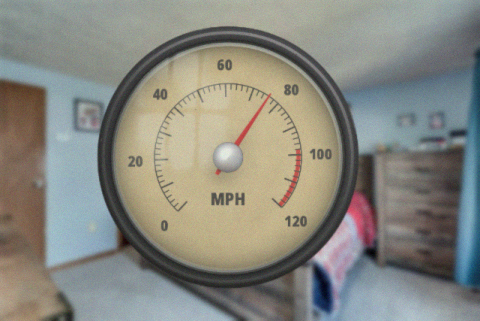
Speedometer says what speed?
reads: 76 mph
